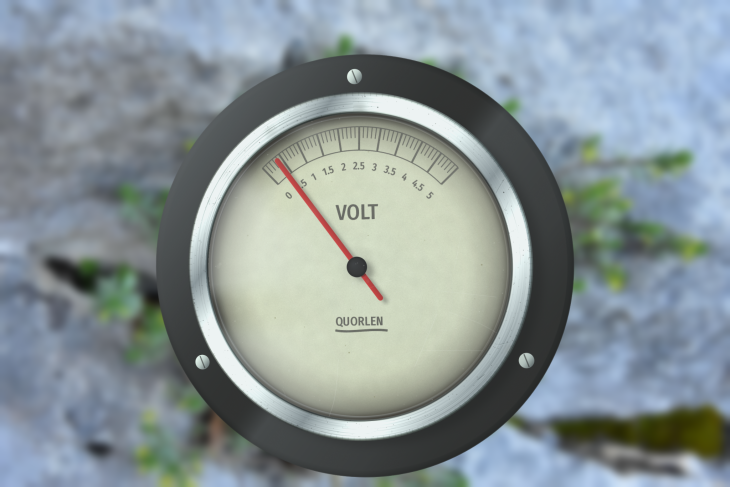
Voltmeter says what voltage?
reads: 0.4 V
